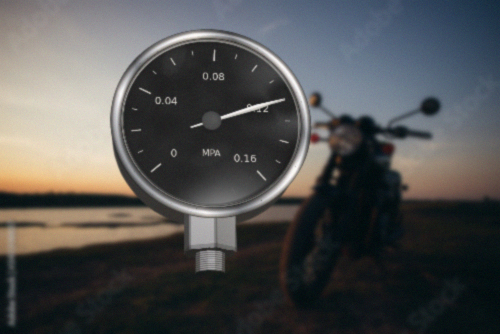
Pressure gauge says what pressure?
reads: 0.12 MPa
